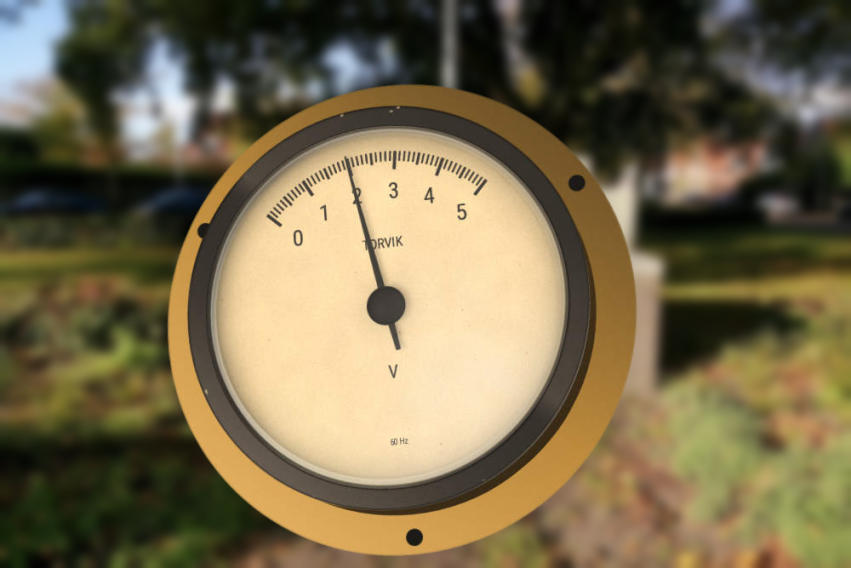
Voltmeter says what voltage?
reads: 2 V
